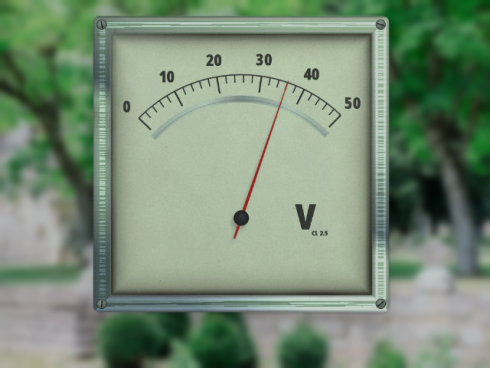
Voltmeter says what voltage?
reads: 36 V
